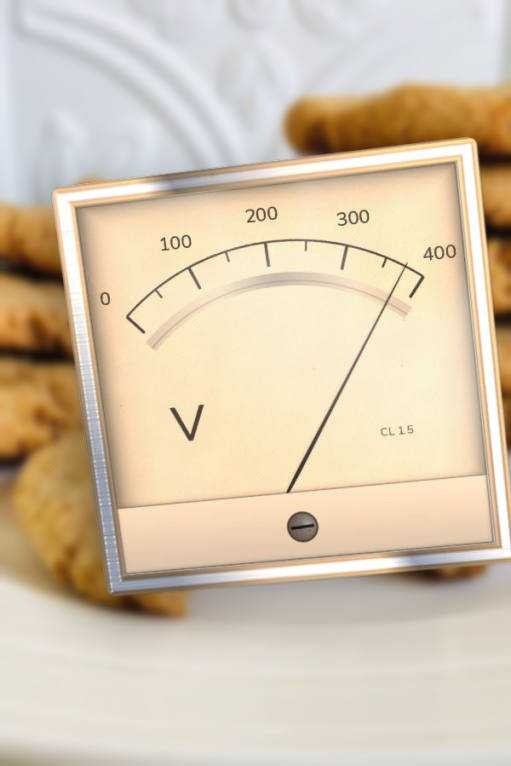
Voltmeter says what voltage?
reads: 375 V
